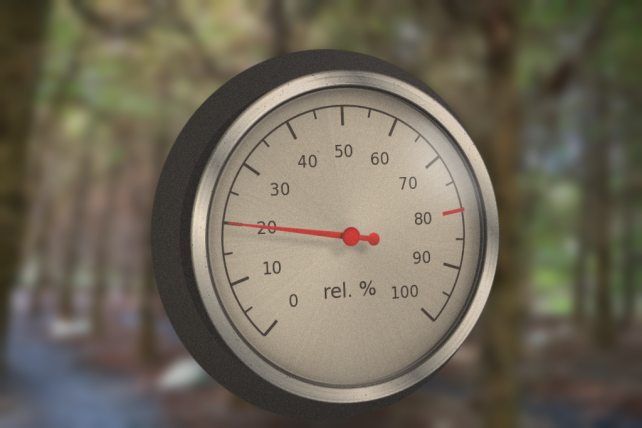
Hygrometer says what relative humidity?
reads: 20 %
